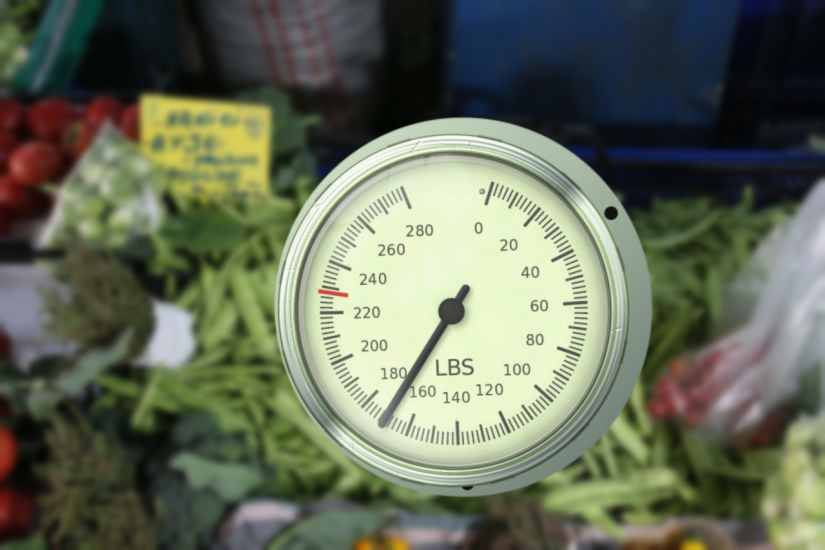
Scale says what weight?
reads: 170 lb
